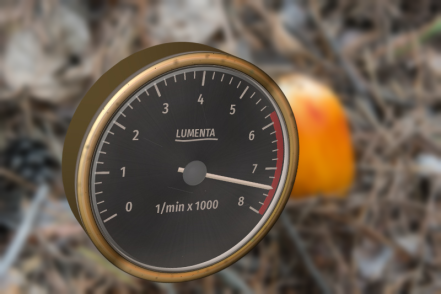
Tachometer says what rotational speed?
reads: 7400 rpm
